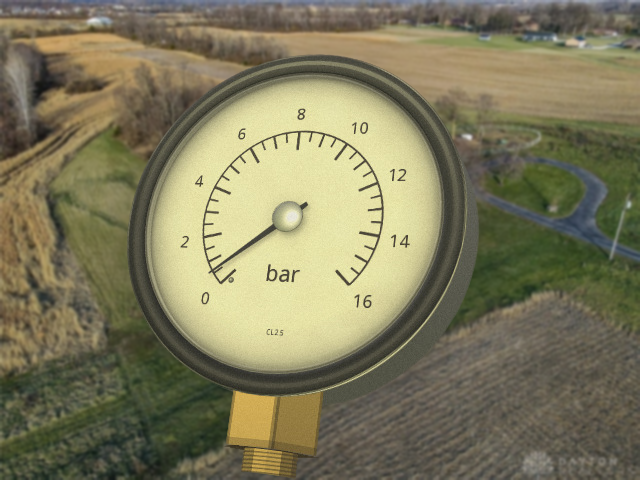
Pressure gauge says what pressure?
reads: 0.5 bar
